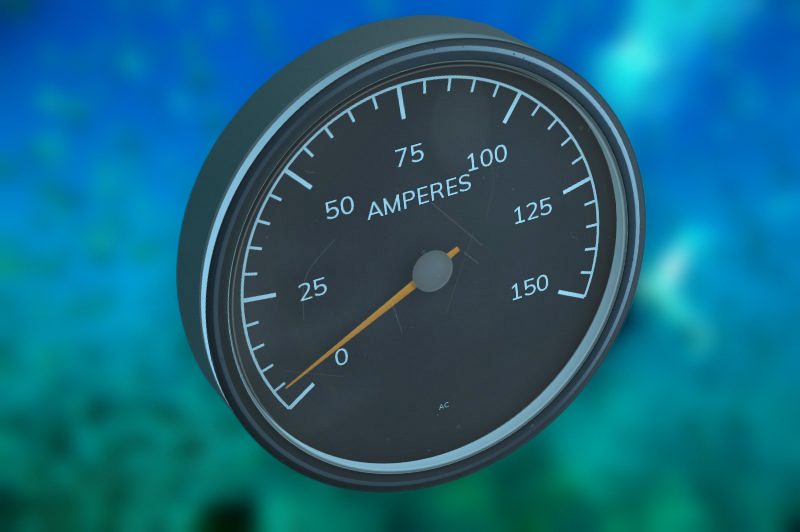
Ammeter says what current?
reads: 5 A
